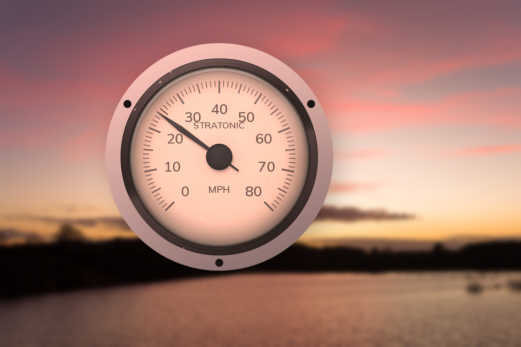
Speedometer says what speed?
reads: 24 mph
